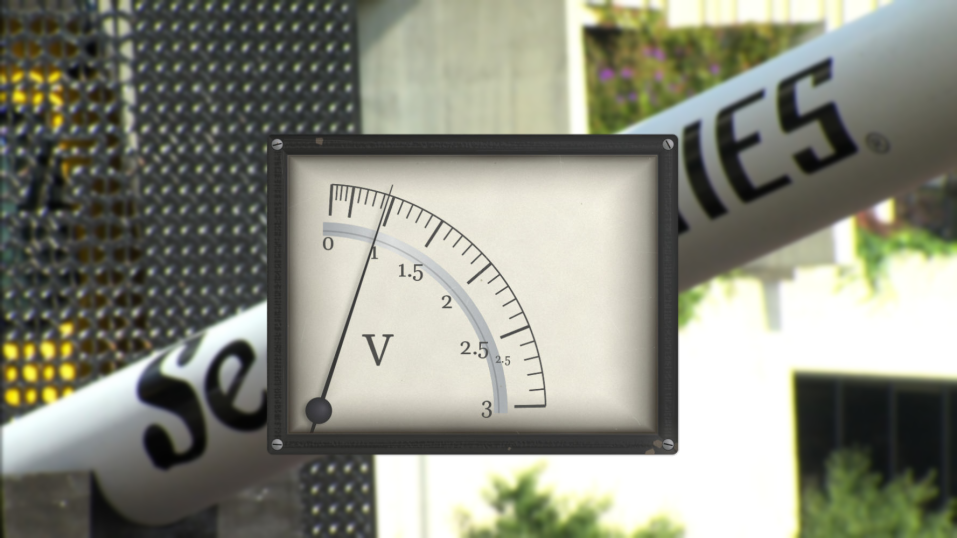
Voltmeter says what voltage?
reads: 0.95 V
